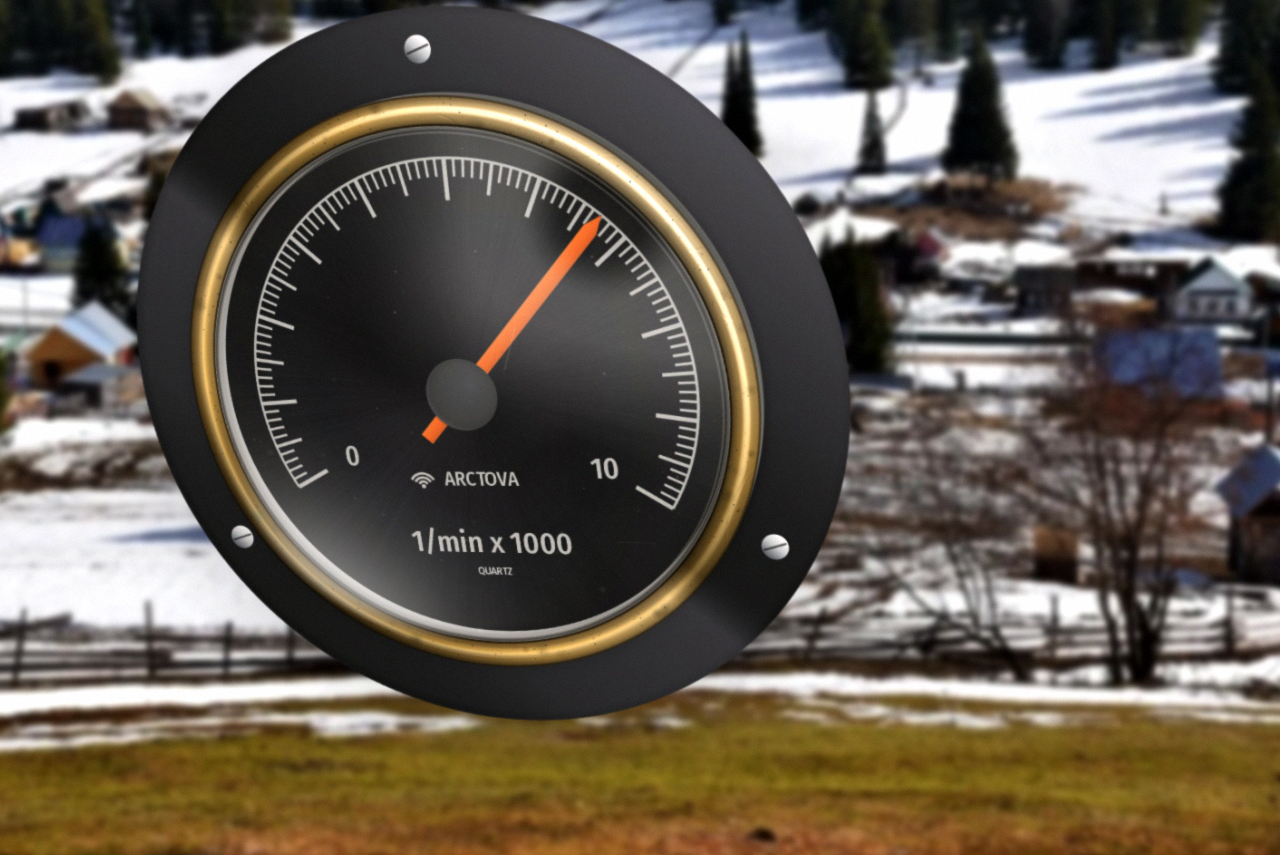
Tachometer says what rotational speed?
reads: 6700 rpm
